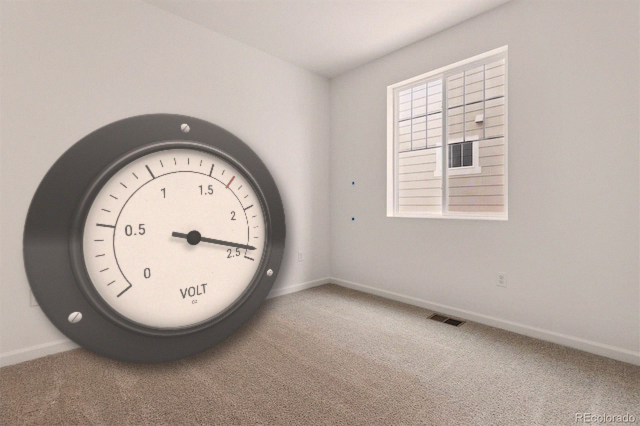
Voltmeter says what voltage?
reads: 2.4 V
